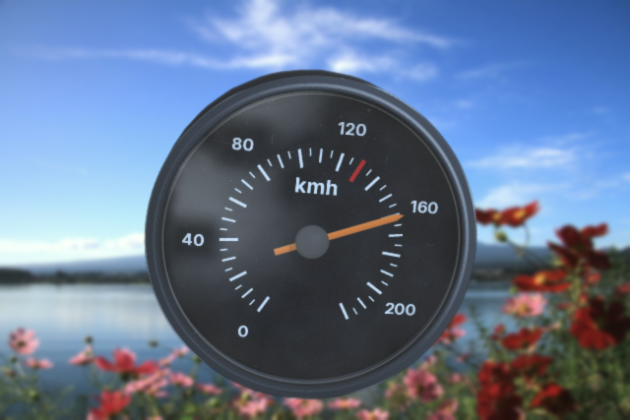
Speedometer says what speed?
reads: 160 km/h
